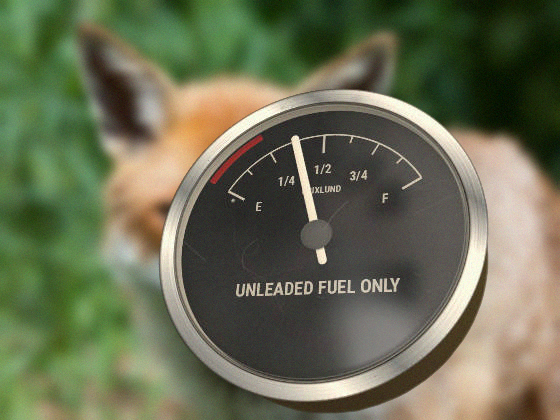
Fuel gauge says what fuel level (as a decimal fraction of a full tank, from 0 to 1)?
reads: 0.375
